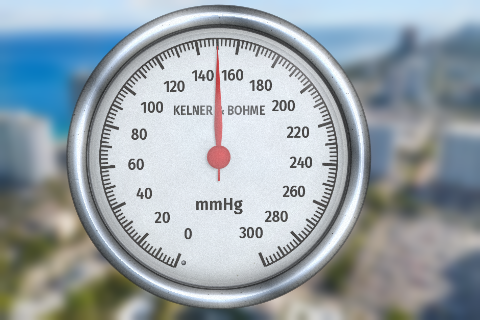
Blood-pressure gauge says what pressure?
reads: 150 mmHg
